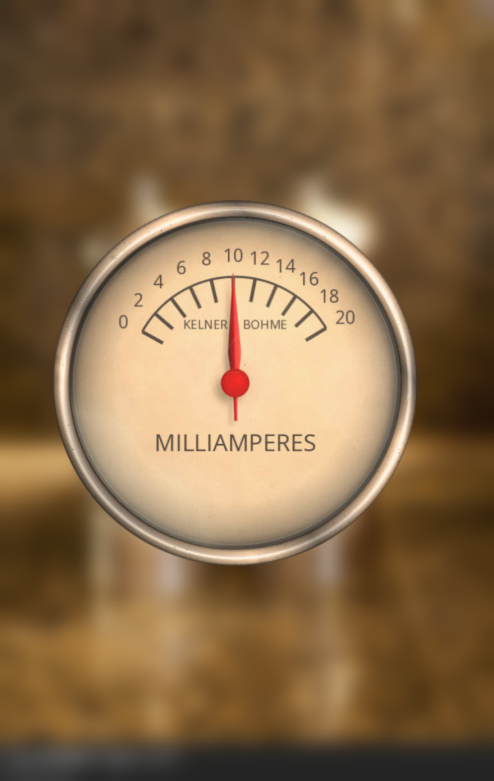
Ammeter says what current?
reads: 10 mA
